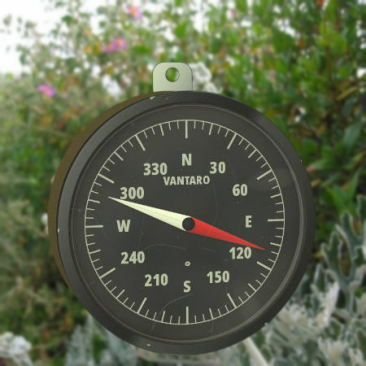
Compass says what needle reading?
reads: 110 °
